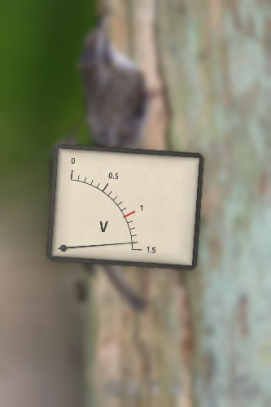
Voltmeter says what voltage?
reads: 1.4 V
